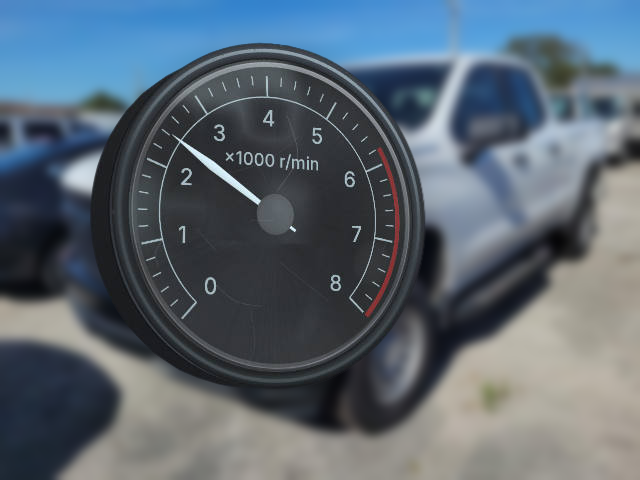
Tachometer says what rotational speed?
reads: 2400 rpm
